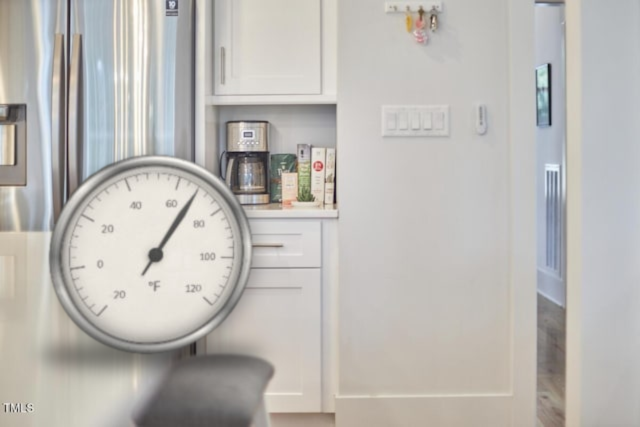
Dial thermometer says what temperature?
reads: 68 °F
